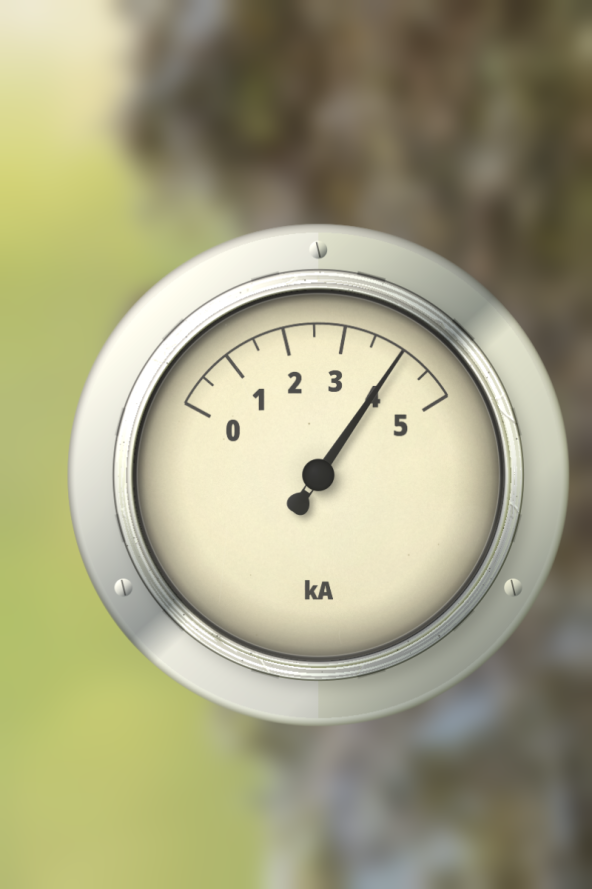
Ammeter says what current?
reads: 4 kA
